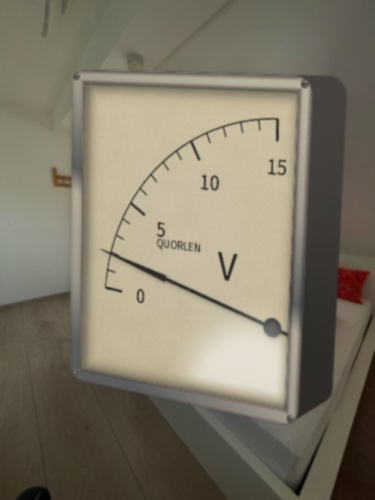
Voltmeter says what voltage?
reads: 2 V
